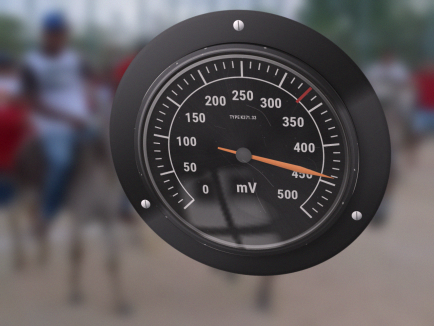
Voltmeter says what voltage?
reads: 440 mV
